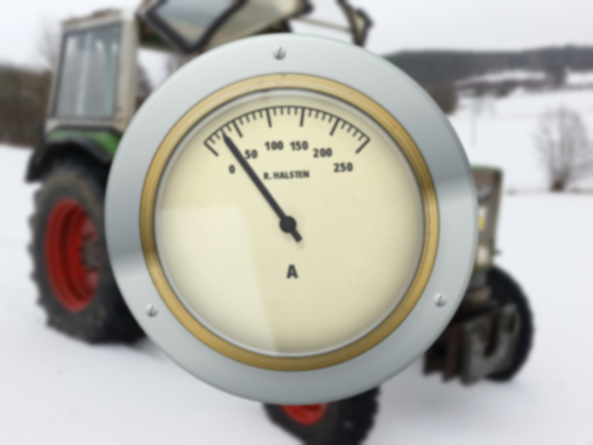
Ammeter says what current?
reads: 30 A
